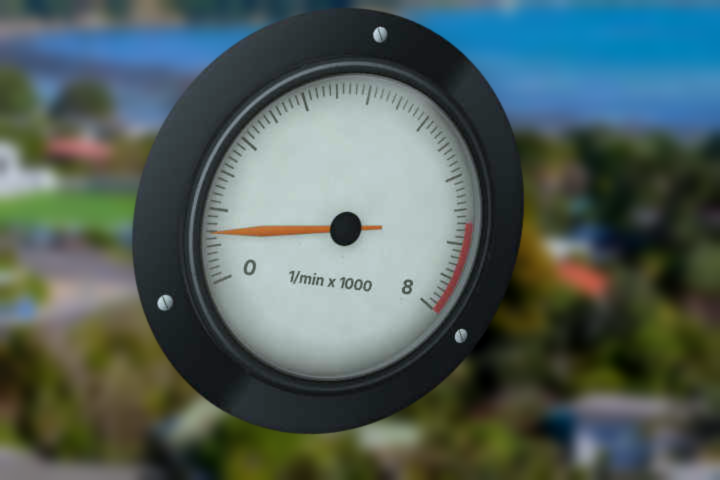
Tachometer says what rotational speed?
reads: 700 rpm
